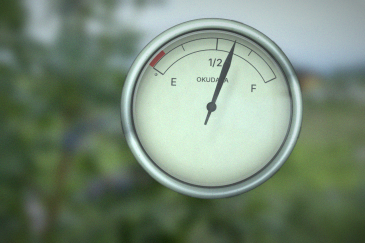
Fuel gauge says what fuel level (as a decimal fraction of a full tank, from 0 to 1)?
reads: 0.625
